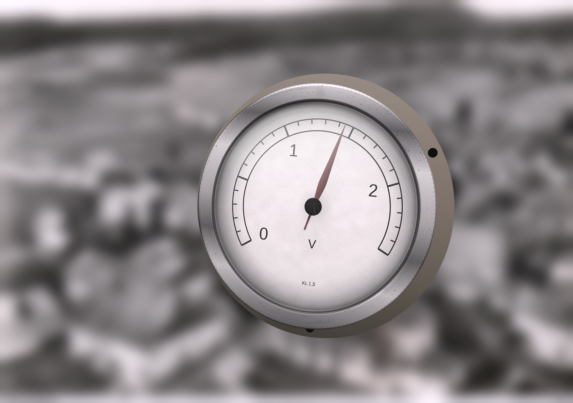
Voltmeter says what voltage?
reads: 1.45 V
